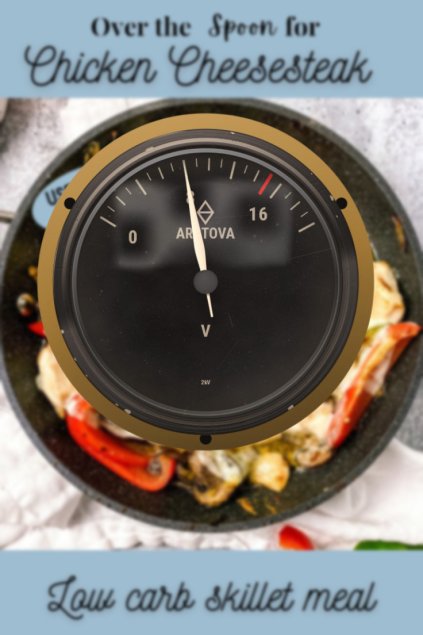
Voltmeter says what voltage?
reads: 8 V
